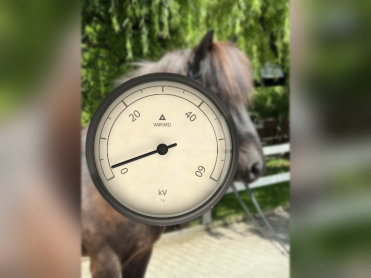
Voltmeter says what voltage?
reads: 2.5 kV
